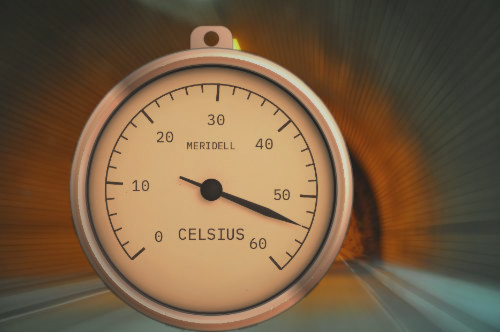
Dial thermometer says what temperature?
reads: 54 °C
